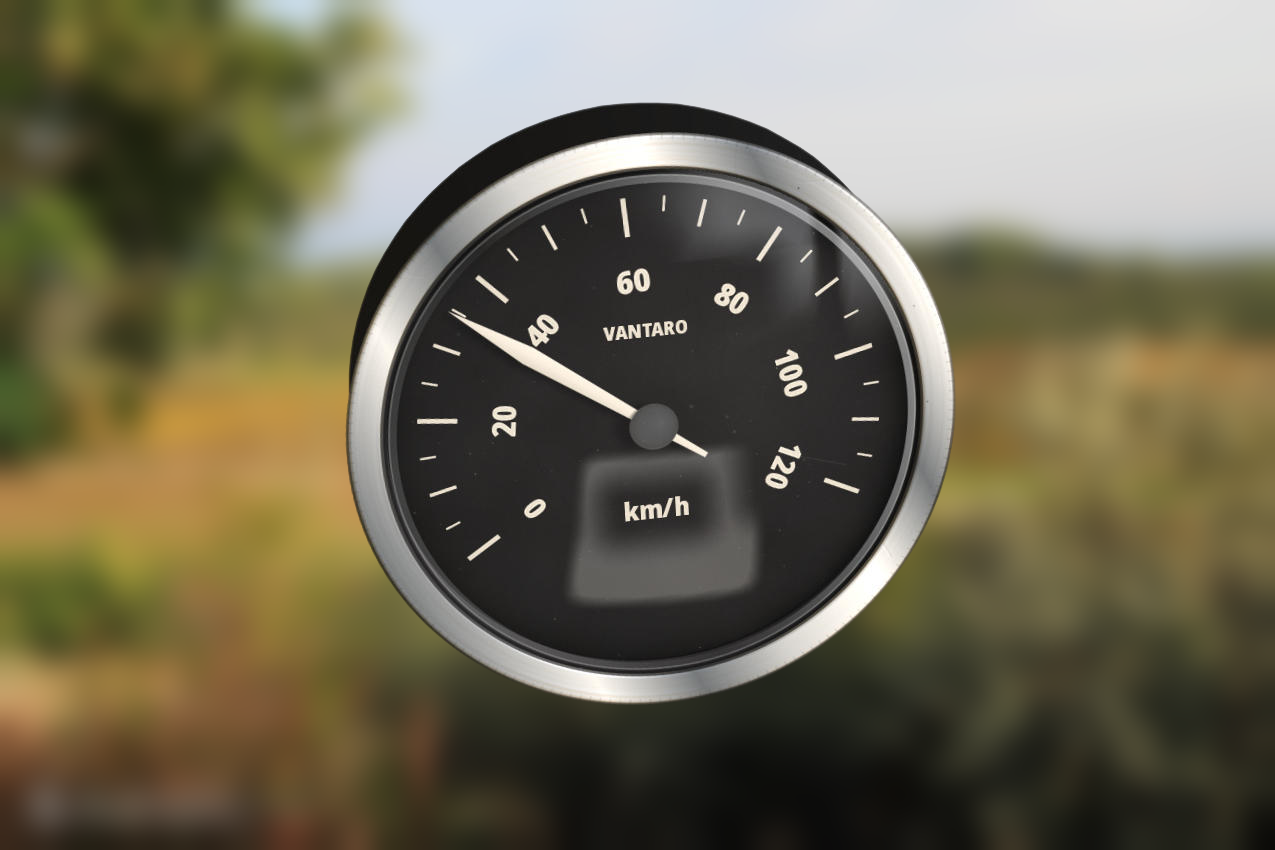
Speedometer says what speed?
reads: 35 km/h
